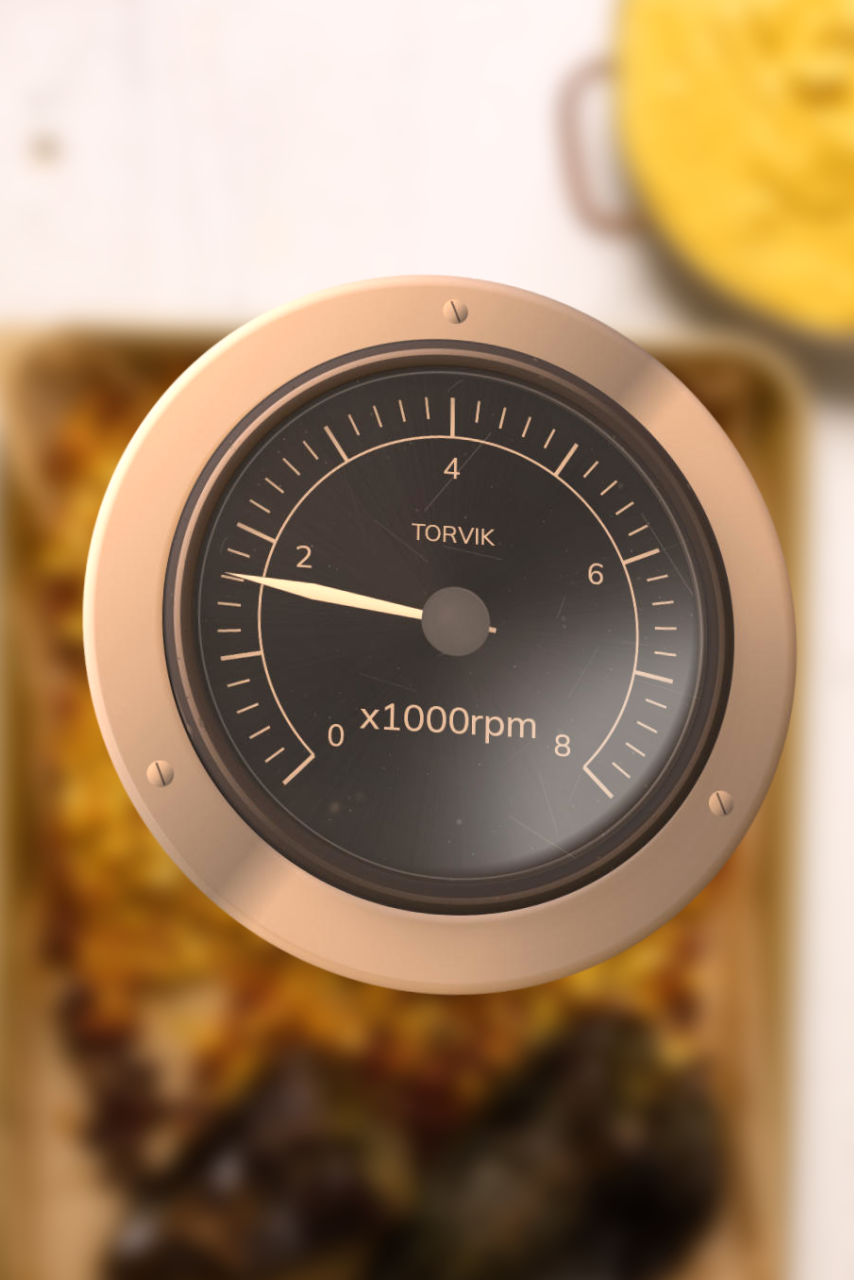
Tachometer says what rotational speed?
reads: 1600 rpm
